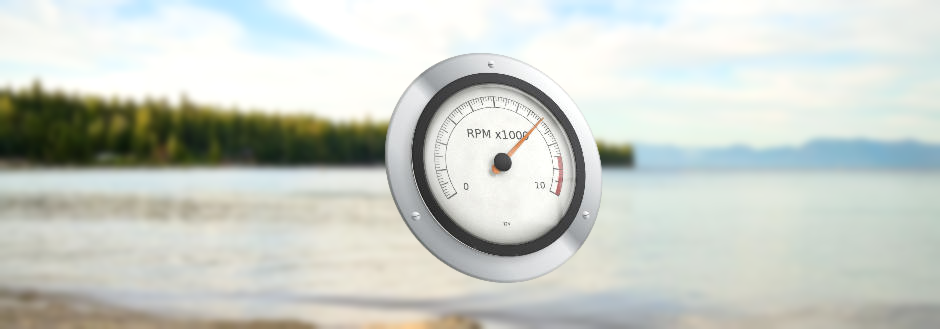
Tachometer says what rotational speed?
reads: 7000 rpm
